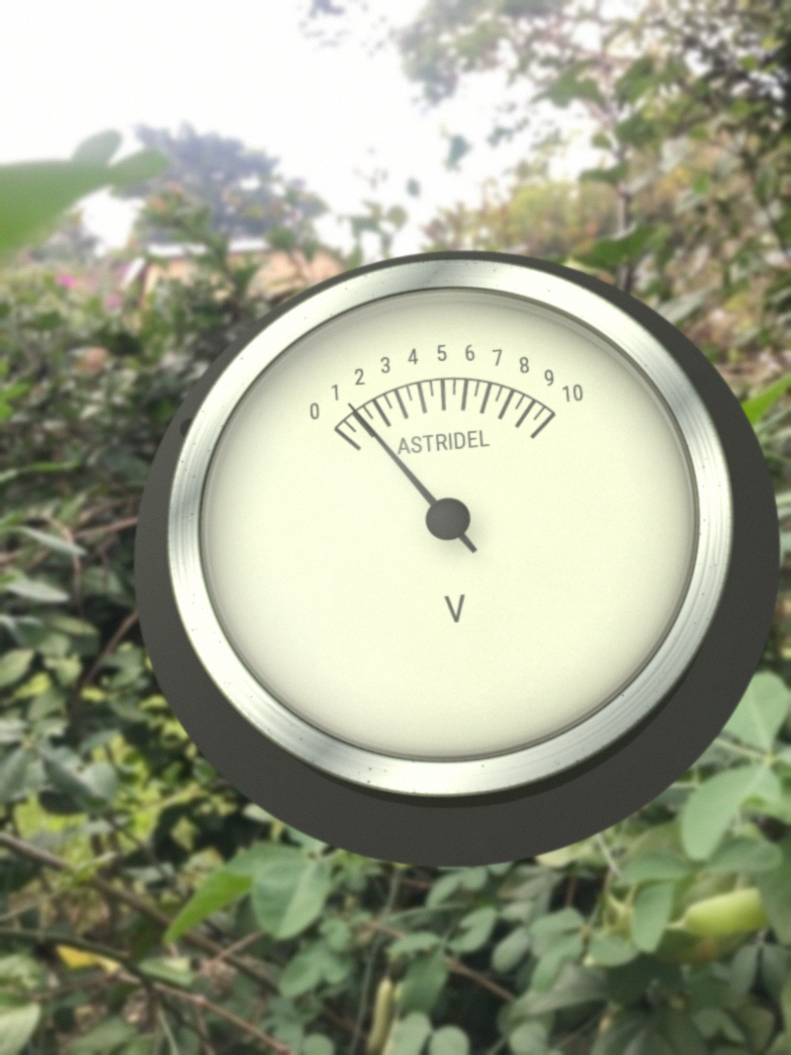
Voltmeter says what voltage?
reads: 1 V
